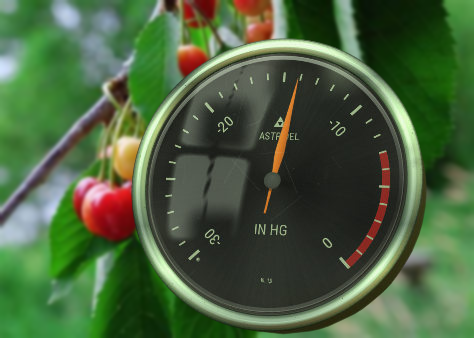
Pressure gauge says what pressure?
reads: -14 inHg
